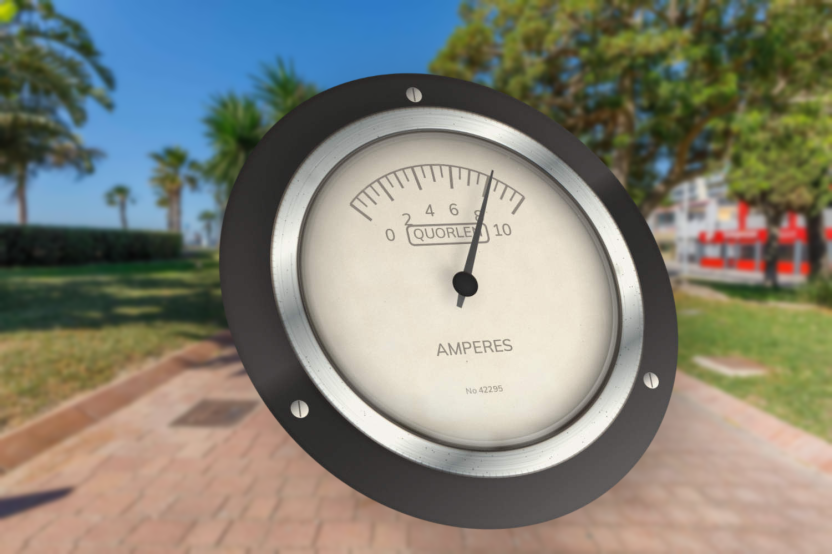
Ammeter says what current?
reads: 8 A
